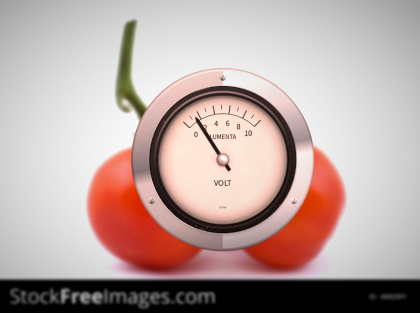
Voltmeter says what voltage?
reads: 1.5 V
